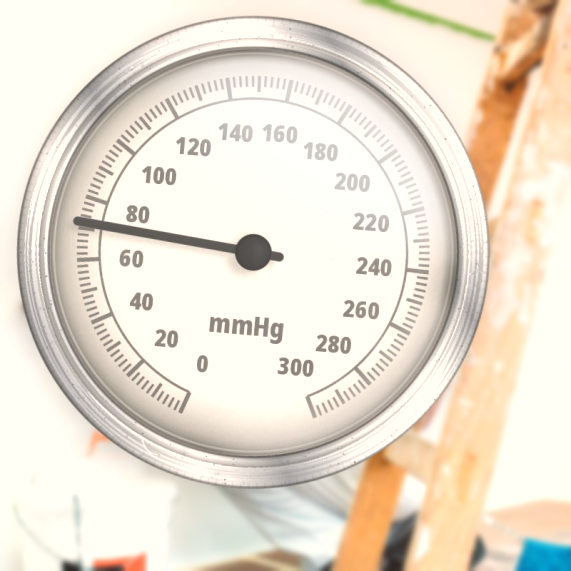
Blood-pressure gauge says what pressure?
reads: 72 mmHg
